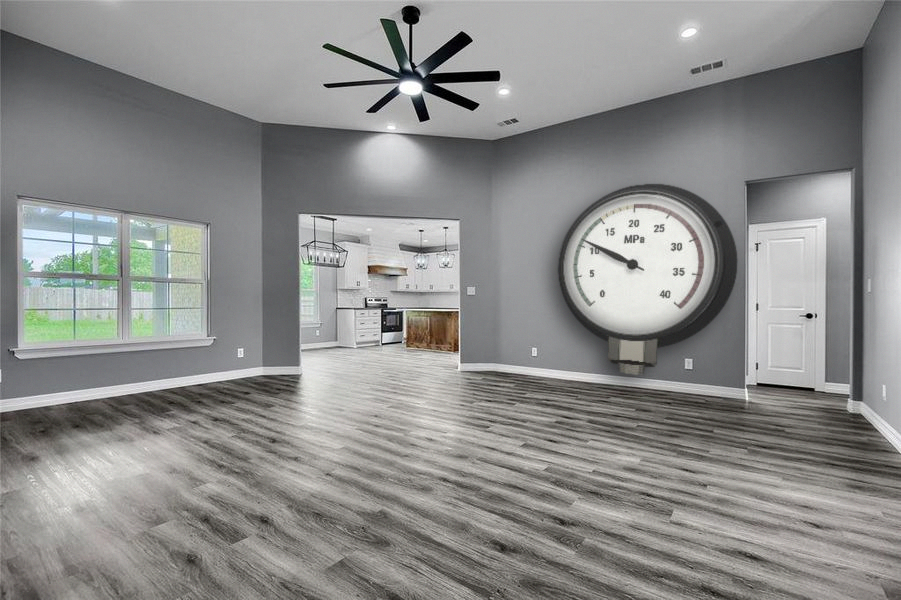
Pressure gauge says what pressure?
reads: 11 MPa
